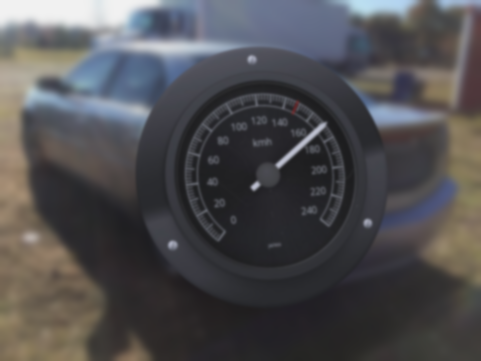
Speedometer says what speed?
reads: 170 km/h
